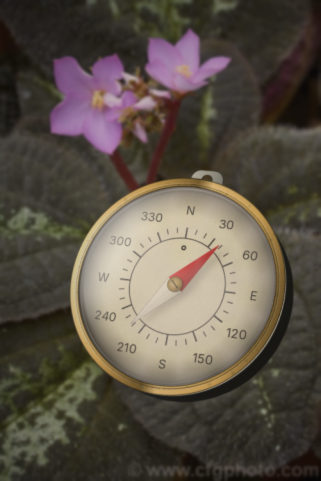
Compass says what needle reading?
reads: 40 °
